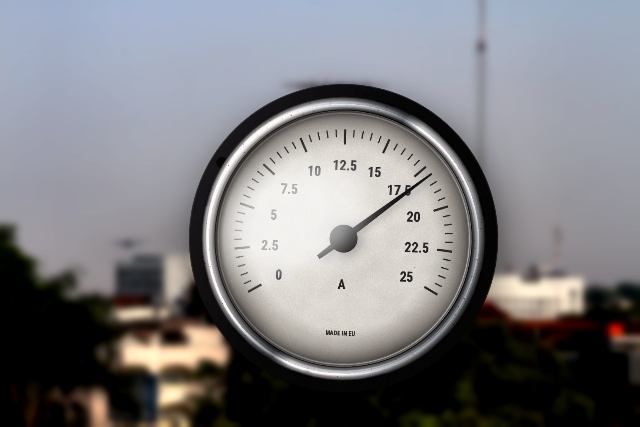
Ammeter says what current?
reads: 18 A
